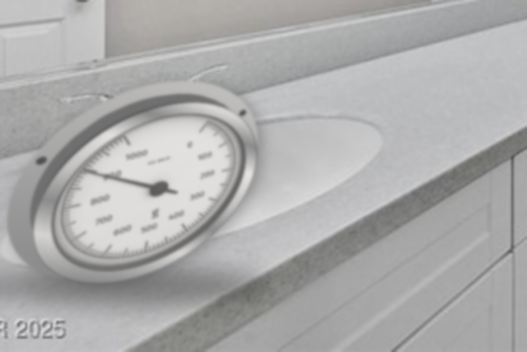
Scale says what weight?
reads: 900 g
